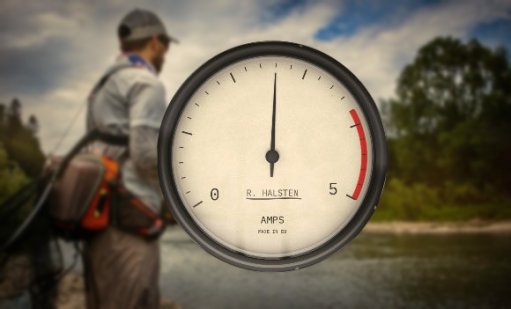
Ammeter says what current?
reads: 2.6 A
